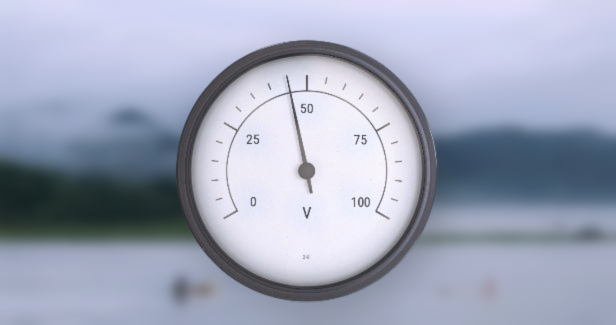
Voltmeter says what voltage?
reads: 45 V
